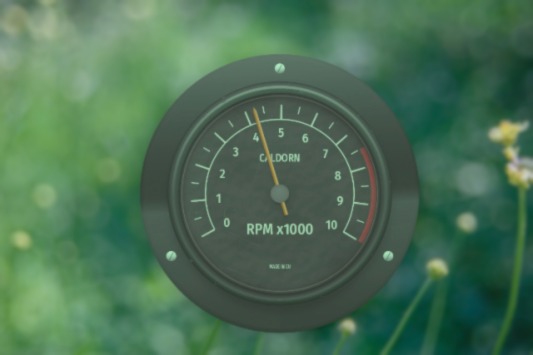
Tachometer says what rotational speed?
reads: 4250 rpm
